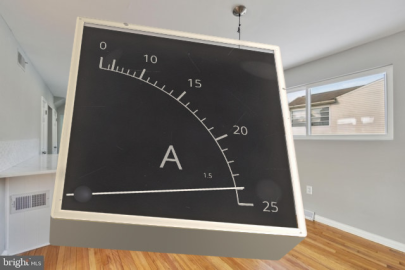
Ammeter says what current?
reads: 24 A
